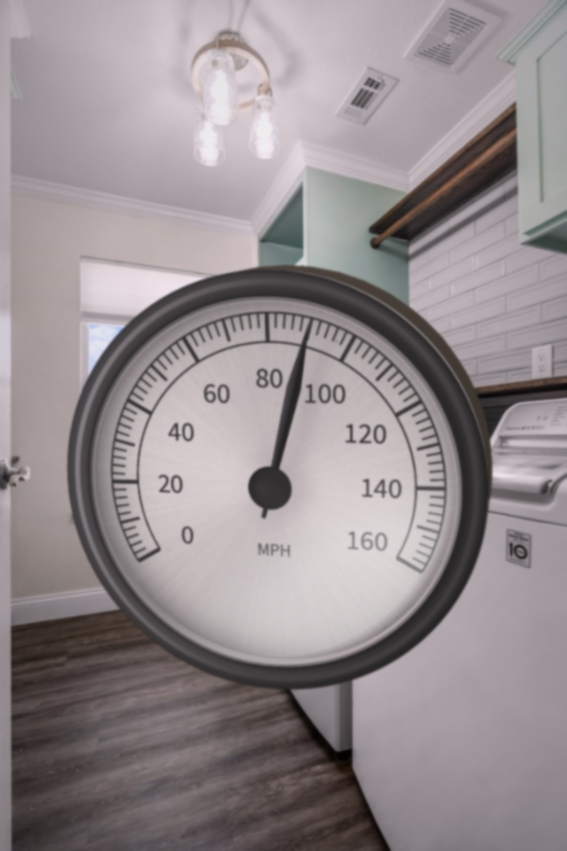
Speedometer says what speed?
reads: 90 mph
